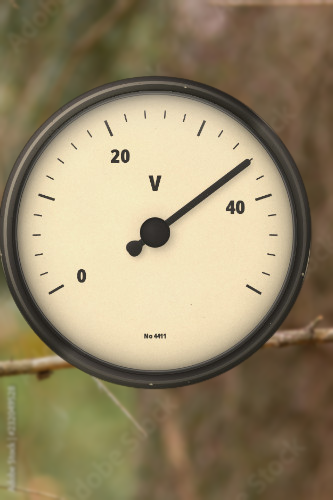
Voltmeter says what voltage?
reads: 36 V
